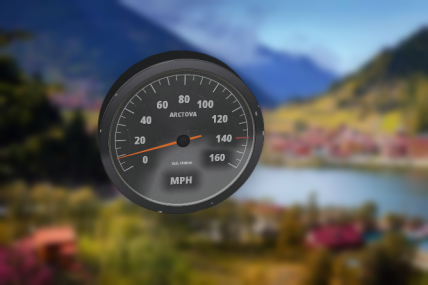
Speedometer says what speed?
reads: 10 mph
